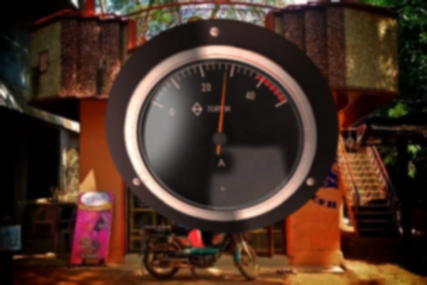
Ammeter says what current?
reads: 28 A
